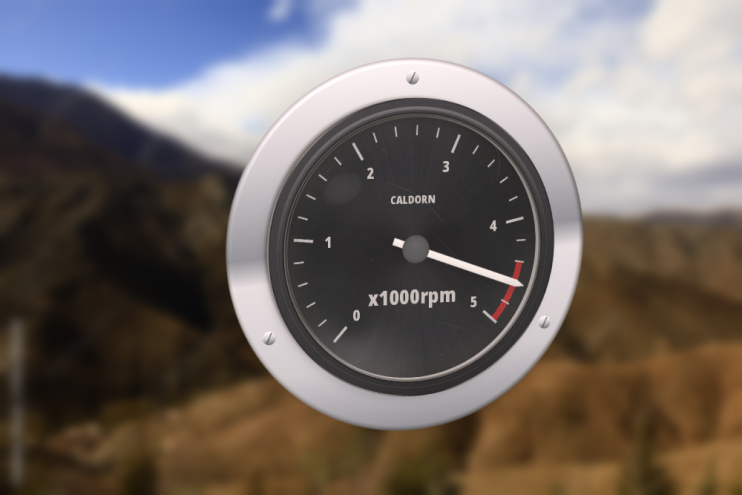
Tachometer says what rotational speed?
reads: 4600 rpm
